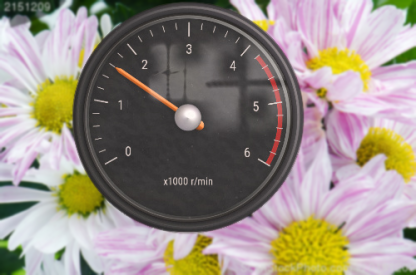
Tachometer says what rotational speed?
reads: 1600 rpm
